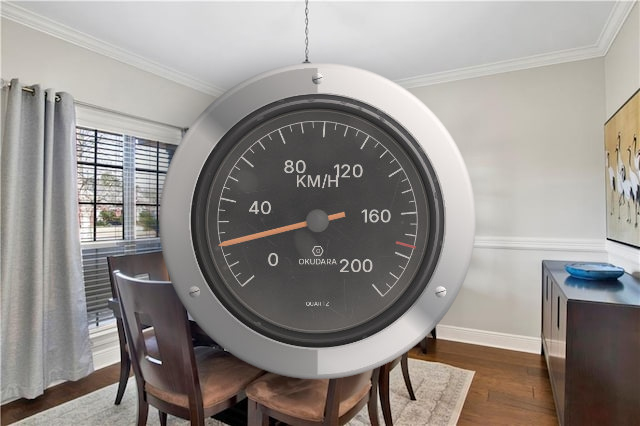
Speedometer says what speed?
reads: 20 km/h
